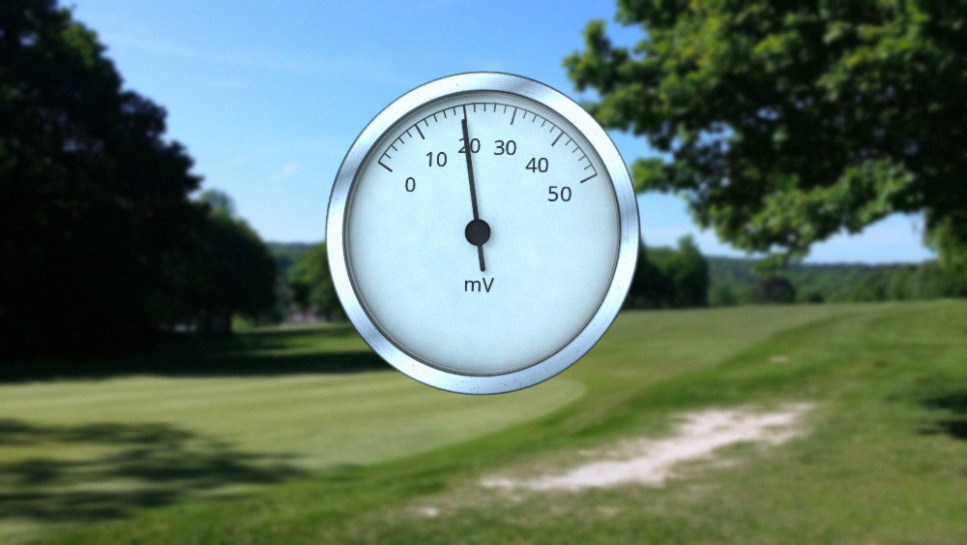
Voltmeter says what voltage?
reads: 20 mV
